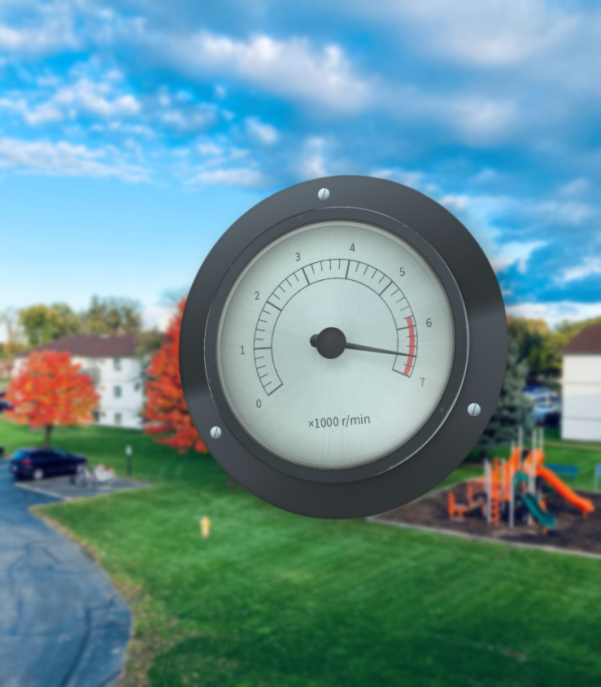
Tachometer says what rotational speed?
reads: 6600 rpm
